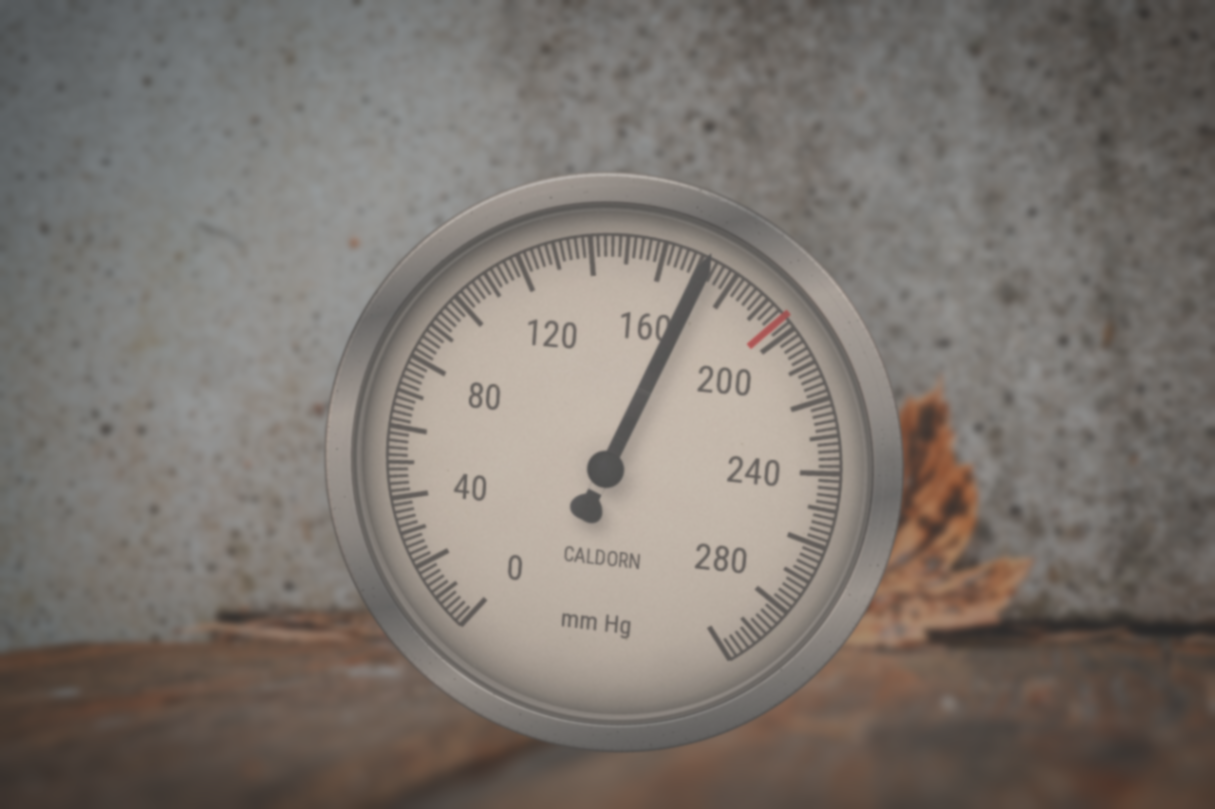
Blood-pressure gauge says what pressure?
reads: 172 mmHg
